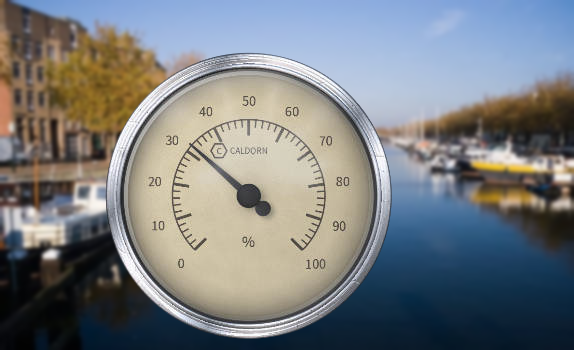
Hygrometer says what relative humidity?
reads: 32 %
